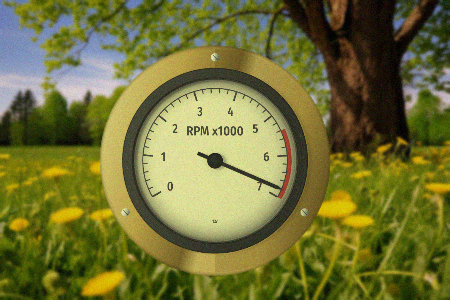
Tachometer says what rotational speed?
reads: 6800 rpm
